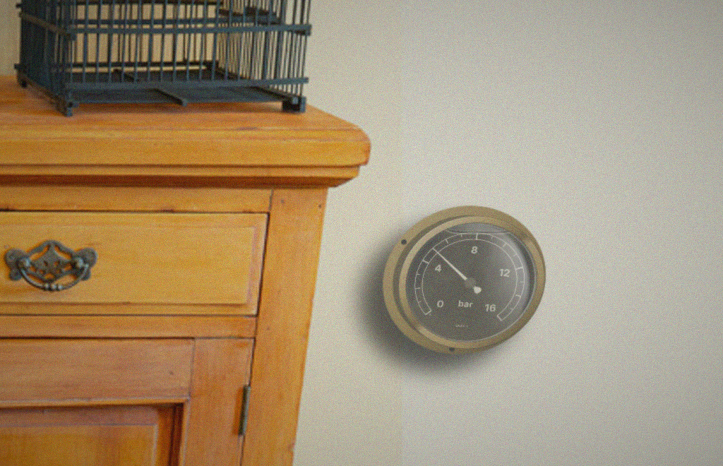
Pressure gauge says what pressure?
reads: 5 bar
